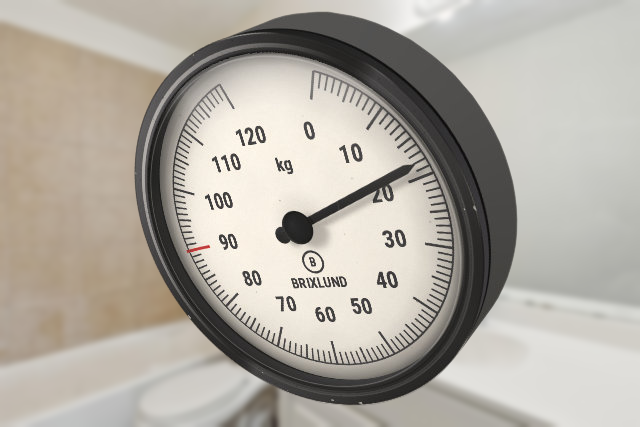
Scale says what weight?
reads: 18 kg
